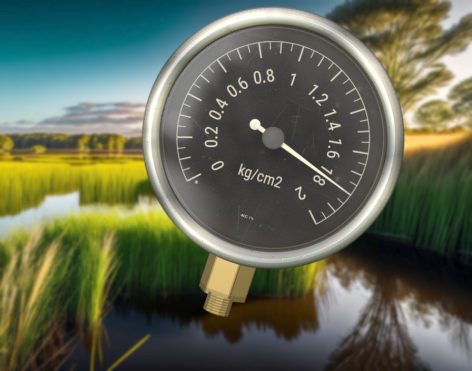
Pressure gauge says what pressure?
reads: 1.8 kg/cm²
